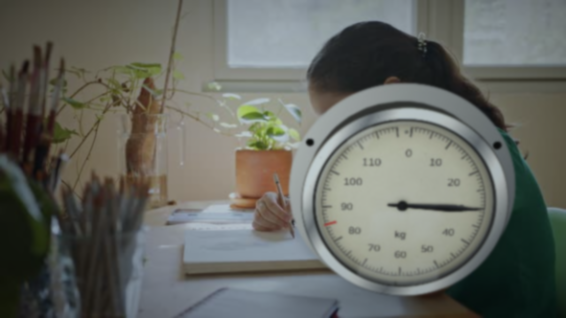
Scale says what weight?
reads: 30 kg
